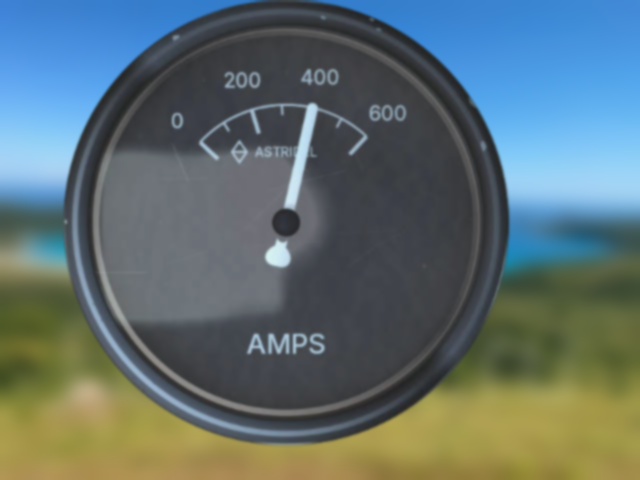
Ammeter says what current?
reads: 400 A
